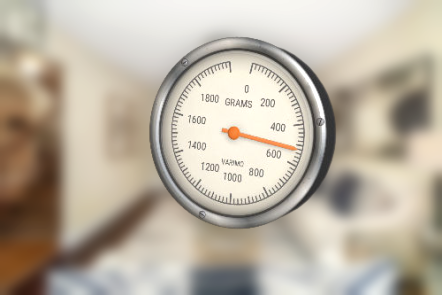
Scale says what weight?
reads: 520 g
